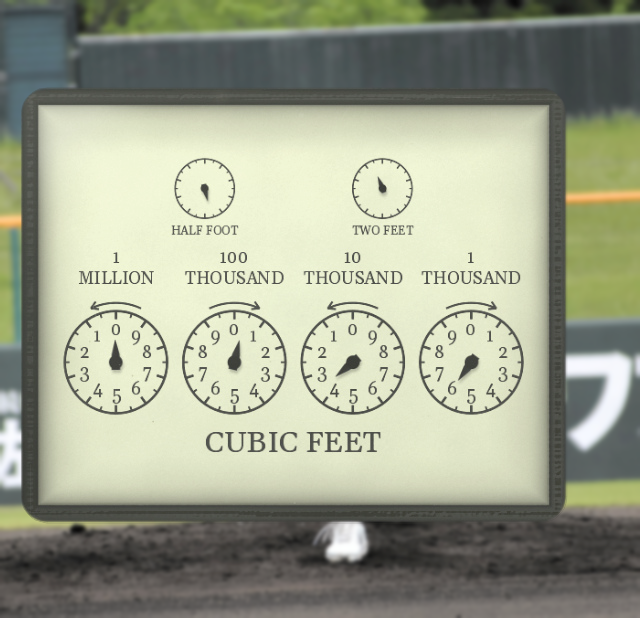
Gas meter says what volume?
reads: 3600 ft³
